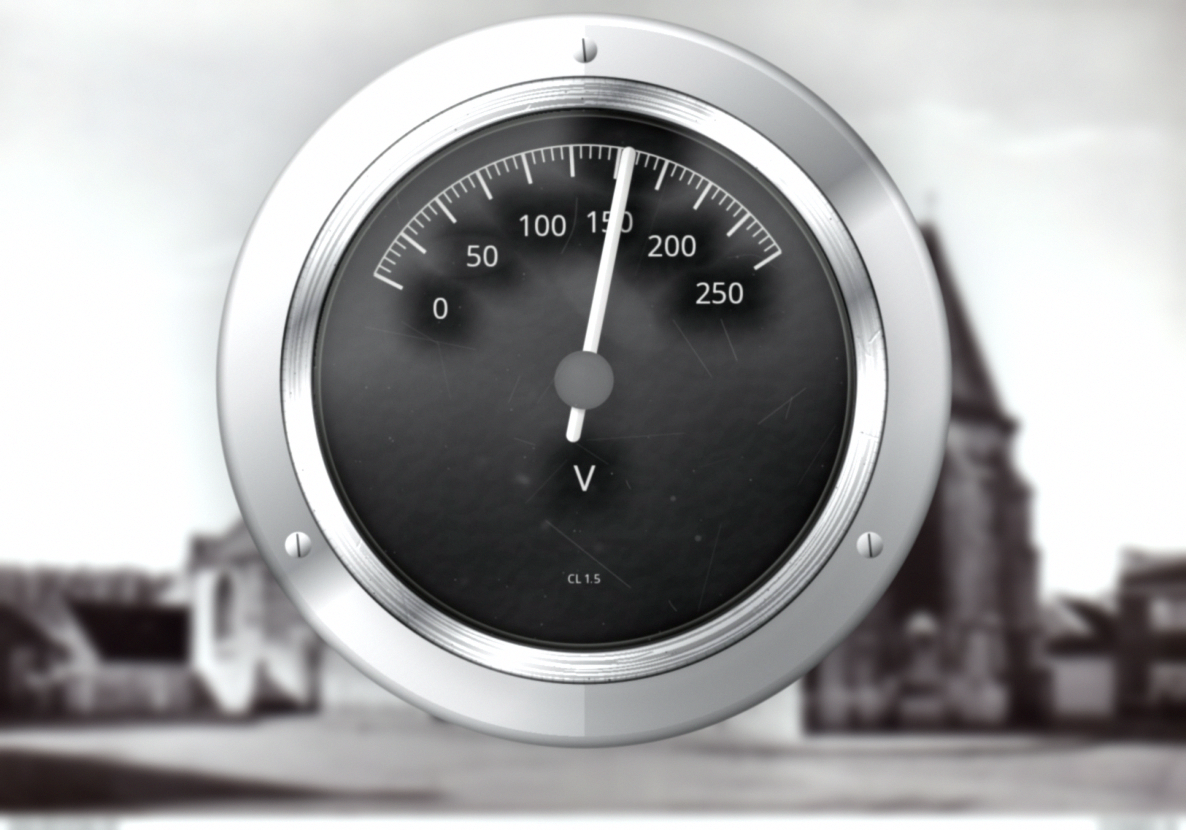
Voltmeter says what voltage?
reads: 155 V
